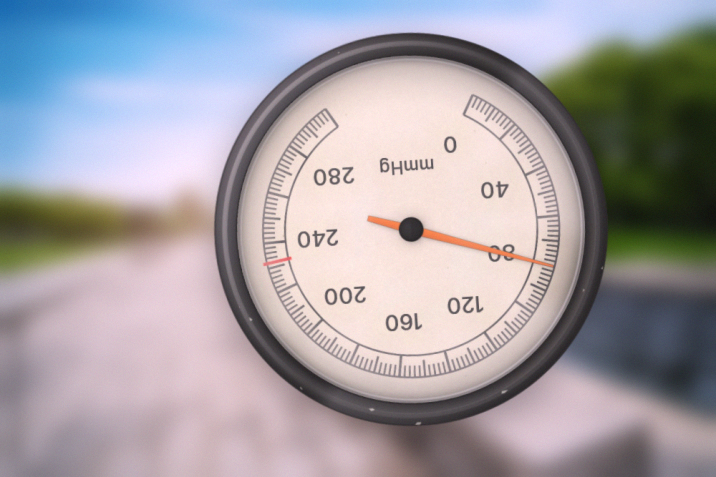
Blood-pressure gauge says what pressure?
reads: 80 mmHg
